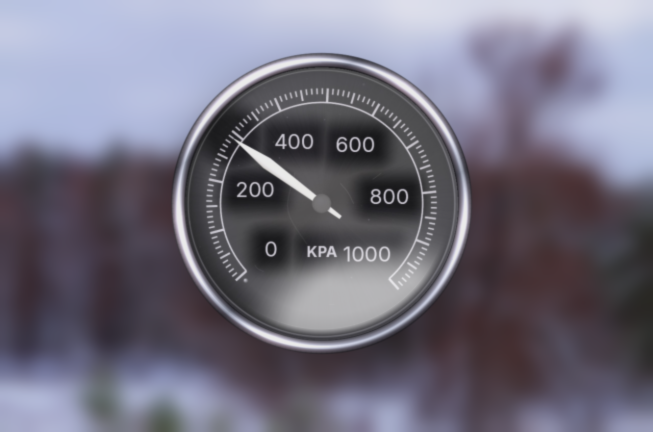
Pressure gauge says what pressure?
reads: 290 kPa
